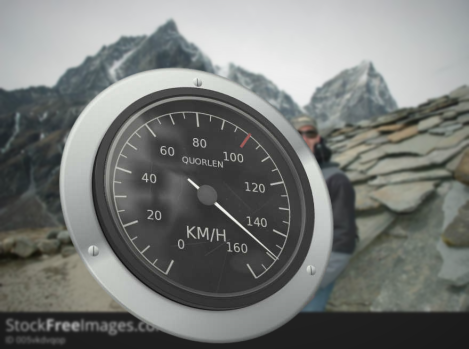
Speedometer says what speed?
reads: 150 km/h
